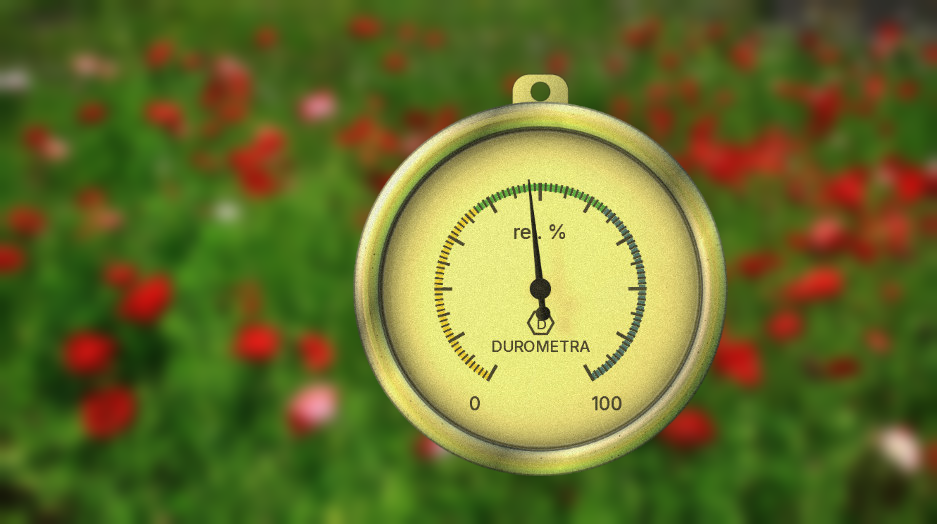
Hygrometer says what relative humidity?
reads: 48 %
